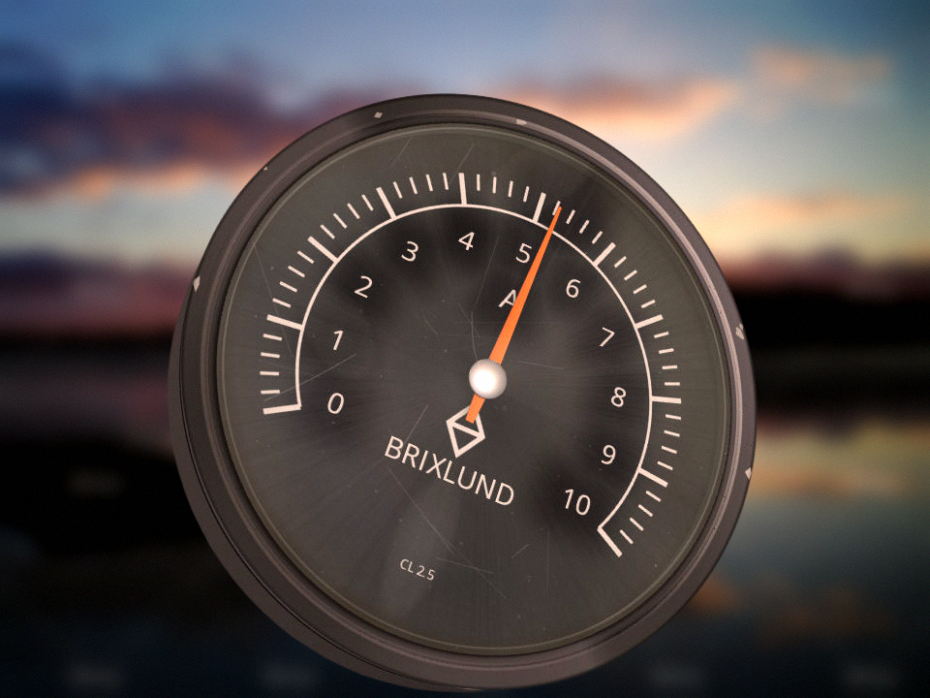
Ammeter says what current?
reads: 5.2 A
